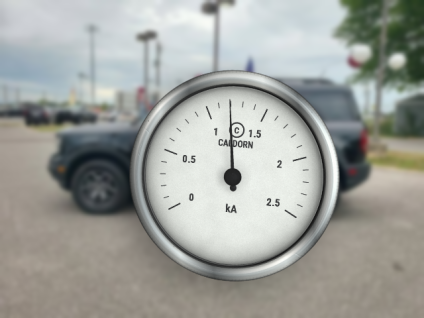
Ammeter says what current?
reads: 1.2 kA
